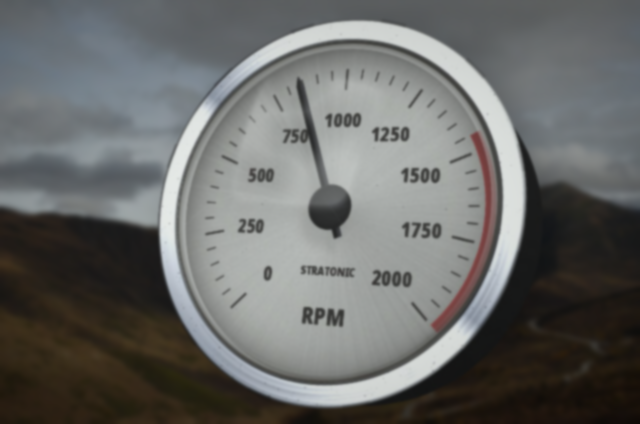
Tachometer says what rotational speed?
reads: 850 rpm
